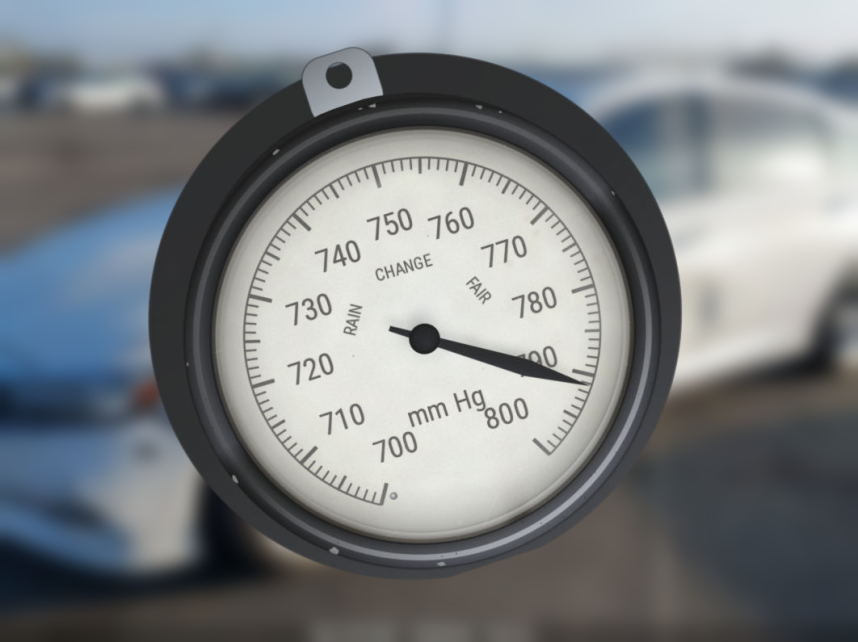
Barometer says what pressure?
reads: 791 mmHg
